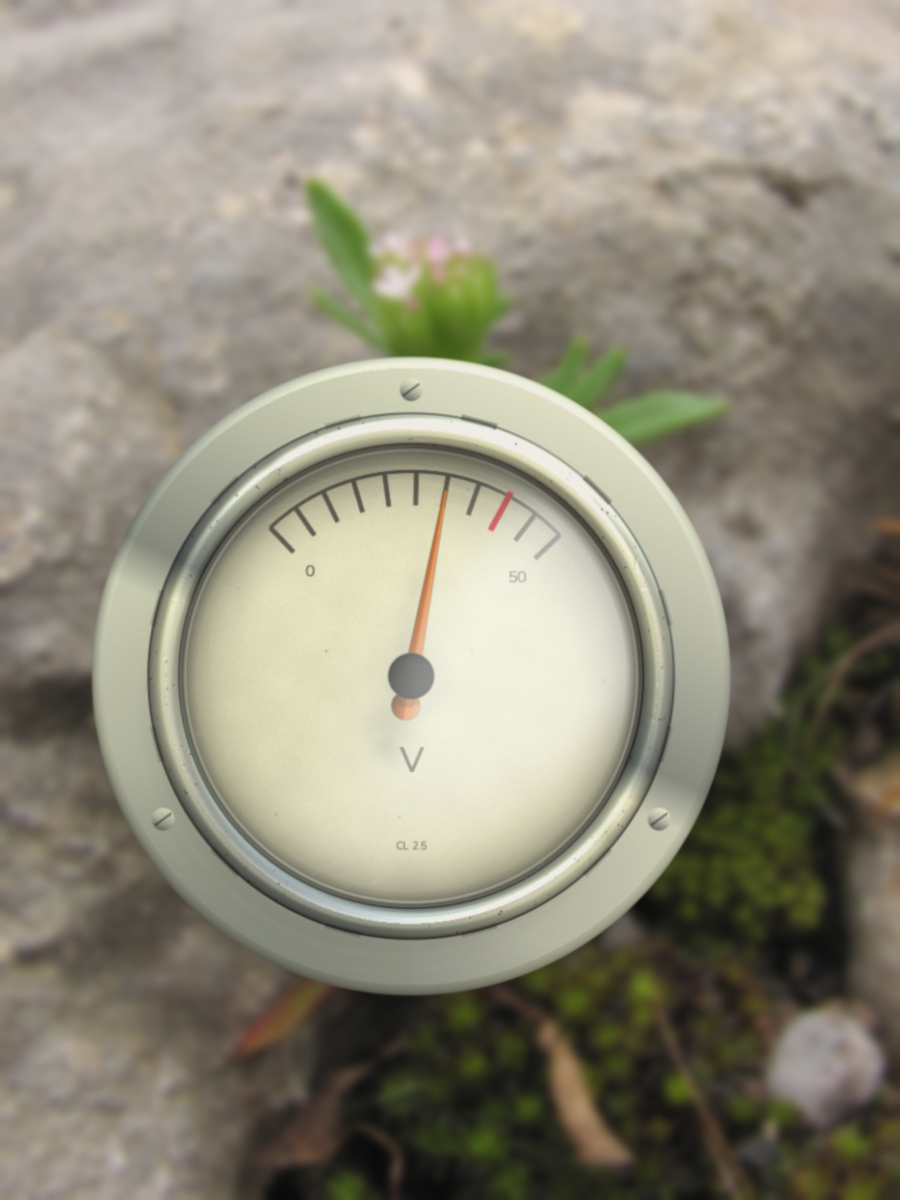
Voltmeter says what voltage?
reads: 30 V
